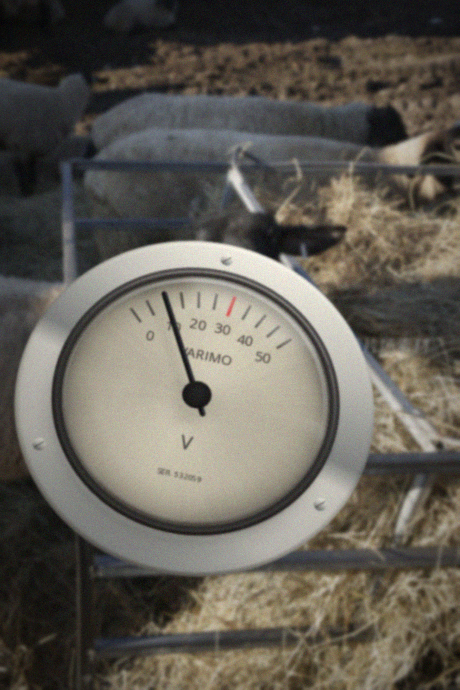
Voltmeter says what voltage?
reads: 10 V
